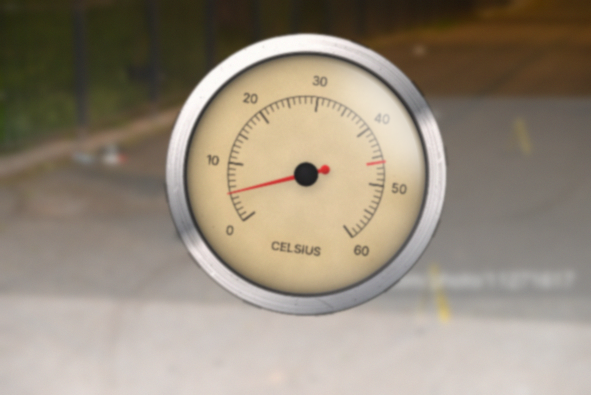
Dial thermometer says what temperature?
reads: 5 °C
